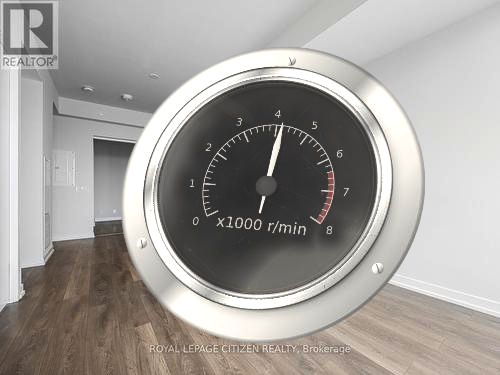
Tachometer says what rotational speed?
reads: 4200 rpm
